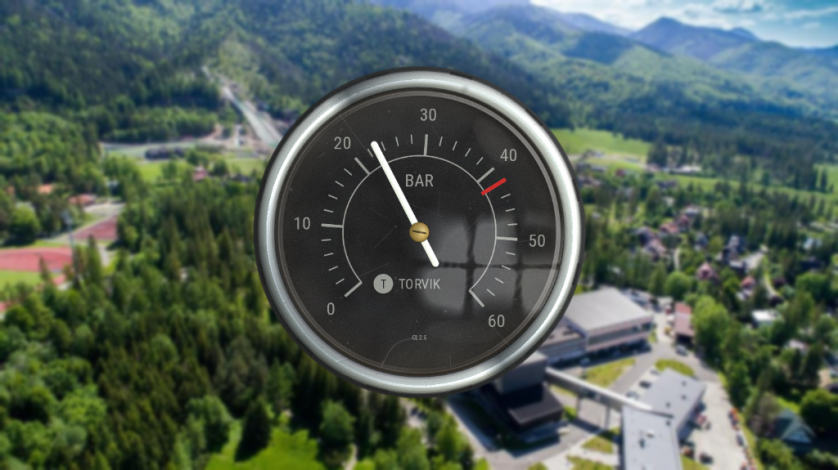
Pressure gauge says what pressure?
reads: 23 bar
